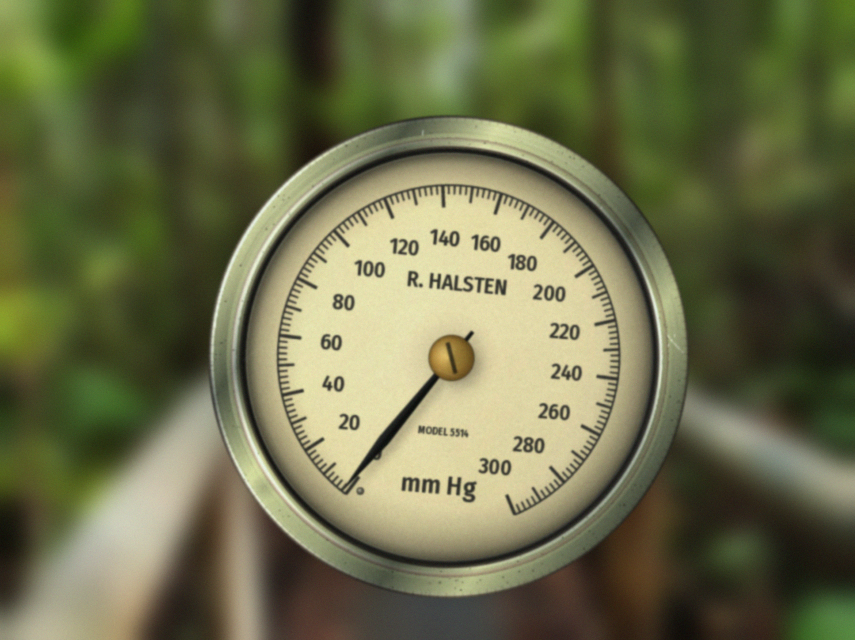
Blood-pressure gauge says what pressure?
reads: 2 mmHg
